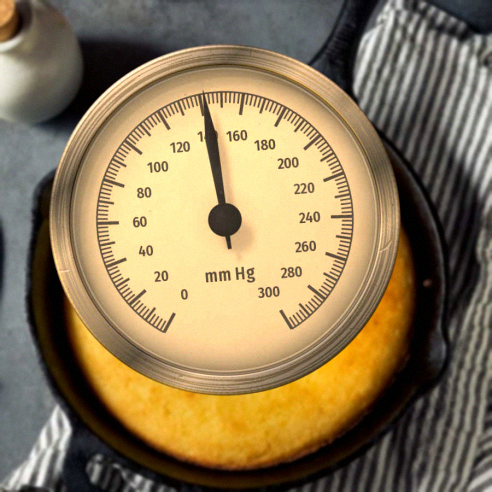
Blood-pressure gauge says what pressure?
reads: 142 mmHg
